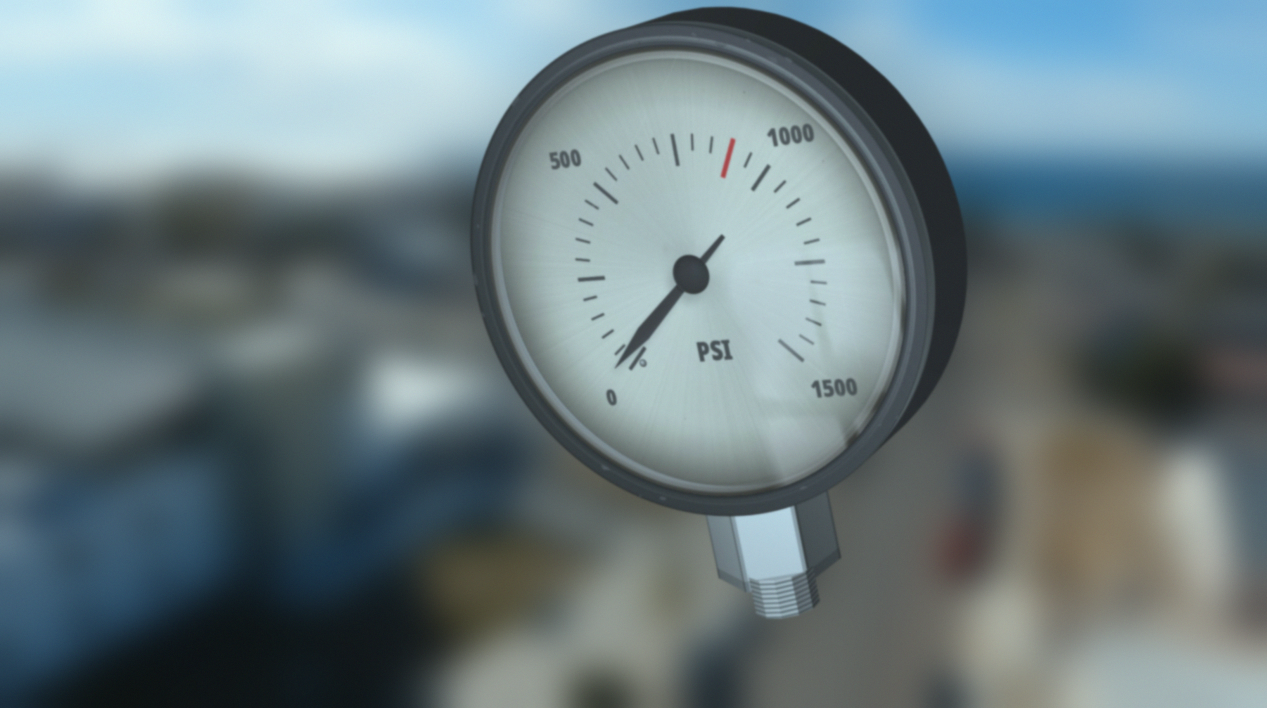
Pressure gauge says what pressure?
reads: 25 psi
